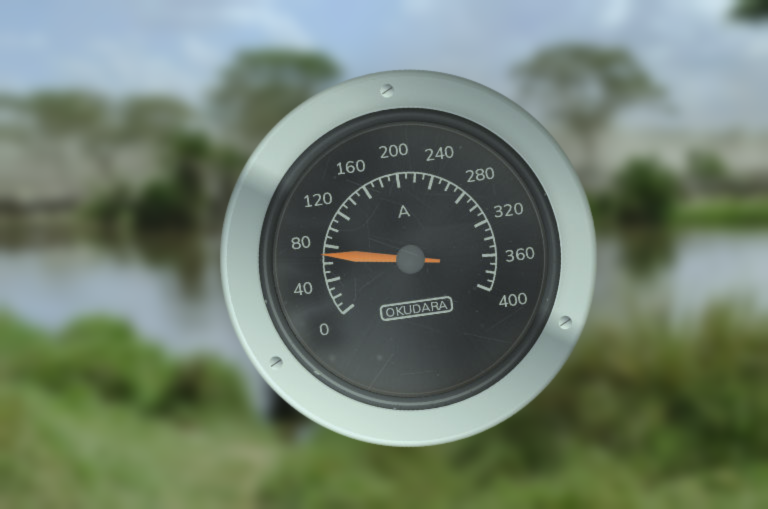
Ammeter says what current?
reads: 70 A
